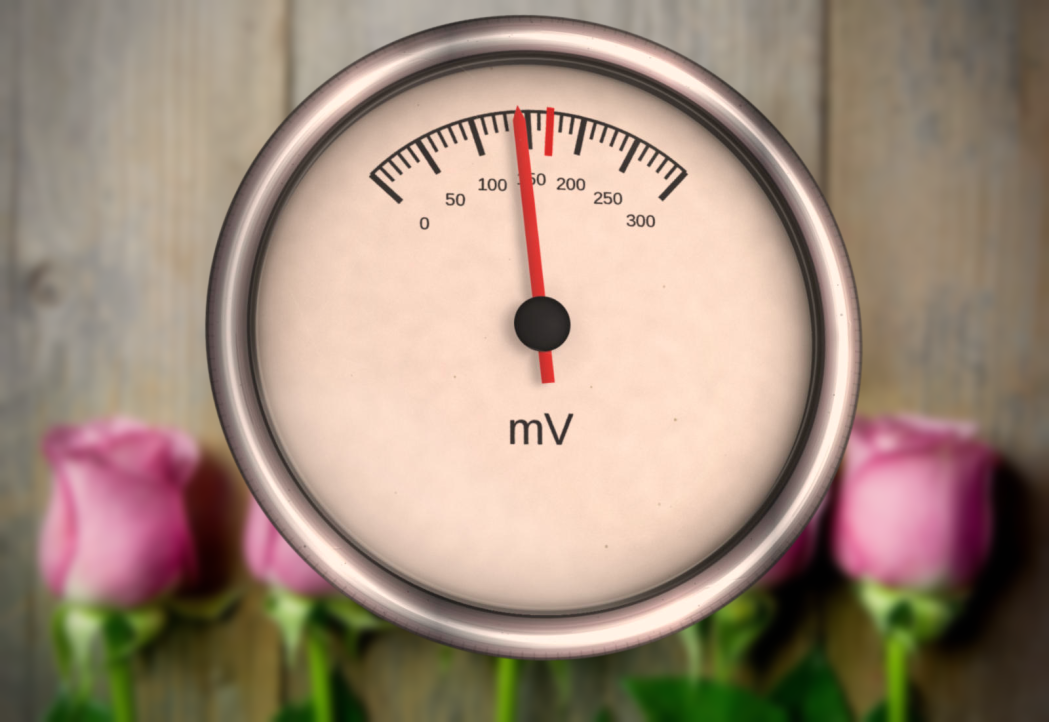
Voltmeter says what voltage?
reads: 140 mV
